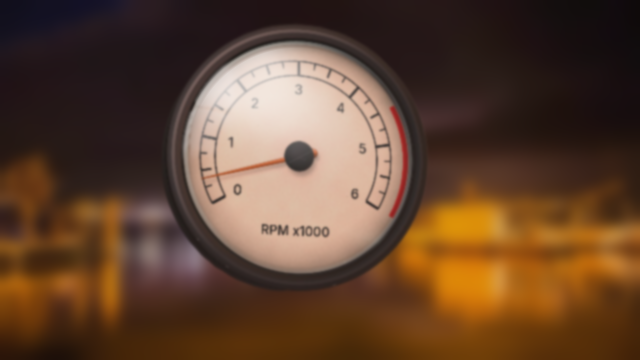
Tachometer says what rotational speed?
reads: 375 rpm
